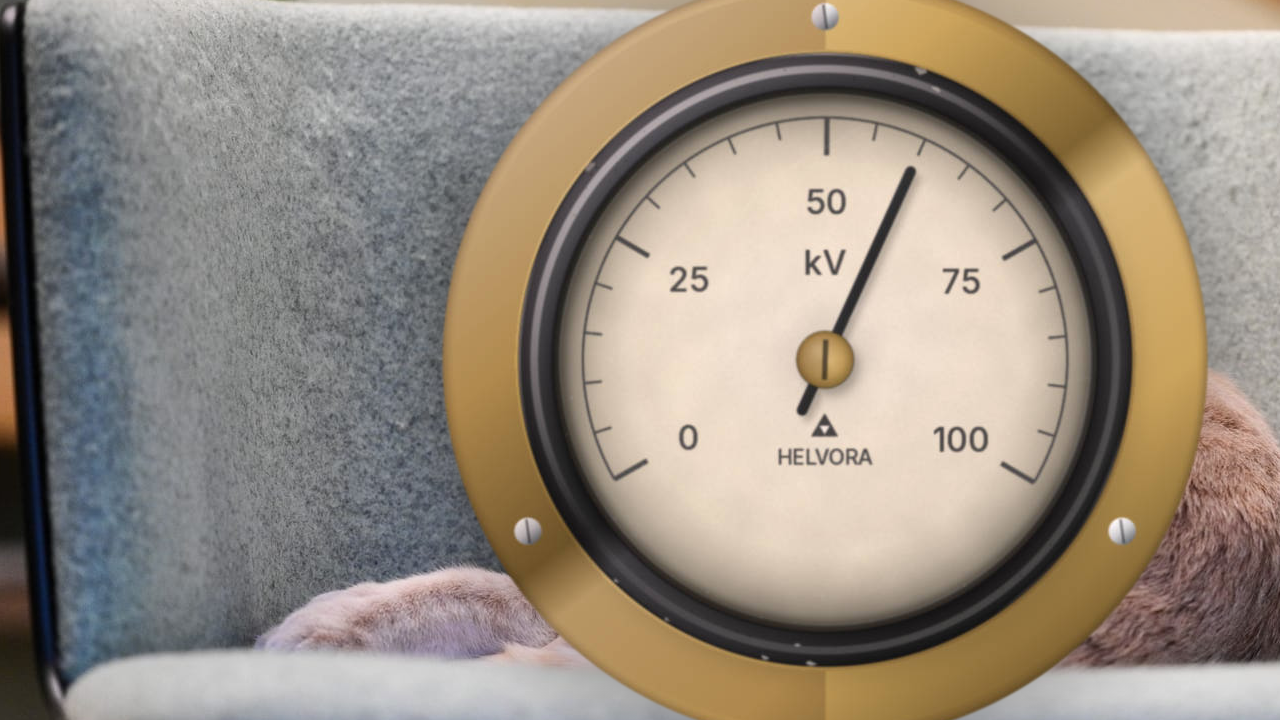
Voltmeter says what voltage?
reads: 60 kV
